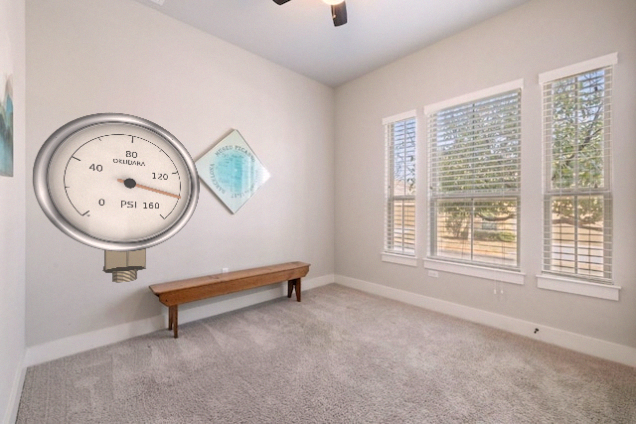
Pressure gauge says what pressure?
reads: 140 psi
